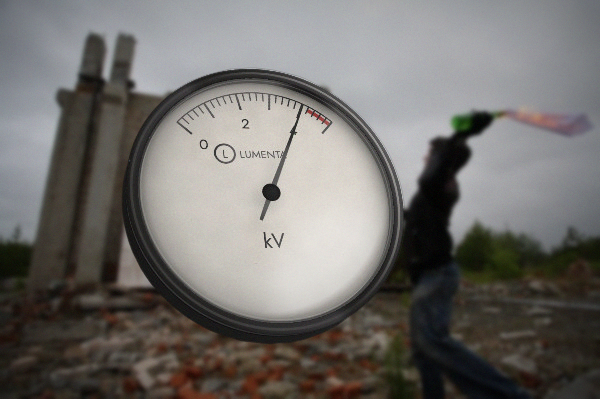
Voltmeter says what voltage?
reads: 4 kV
